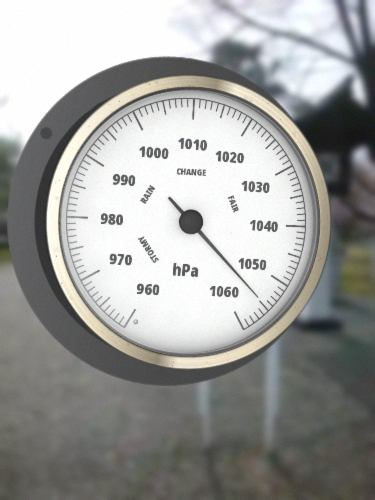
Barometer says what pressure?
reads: 1055 hPa
